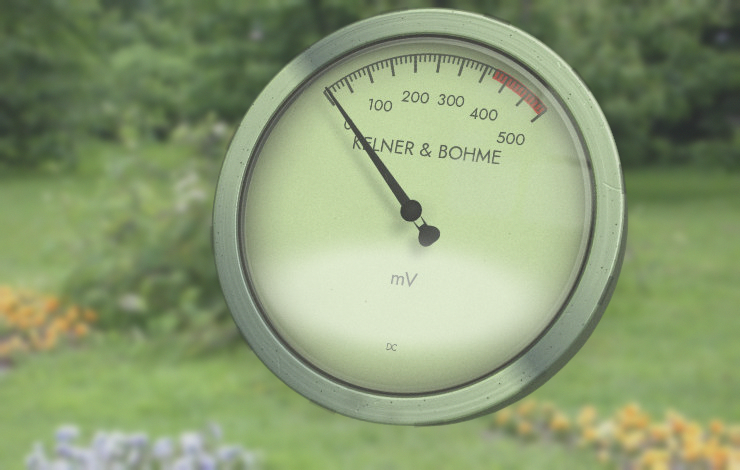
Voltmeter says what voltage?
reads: 10 mV
